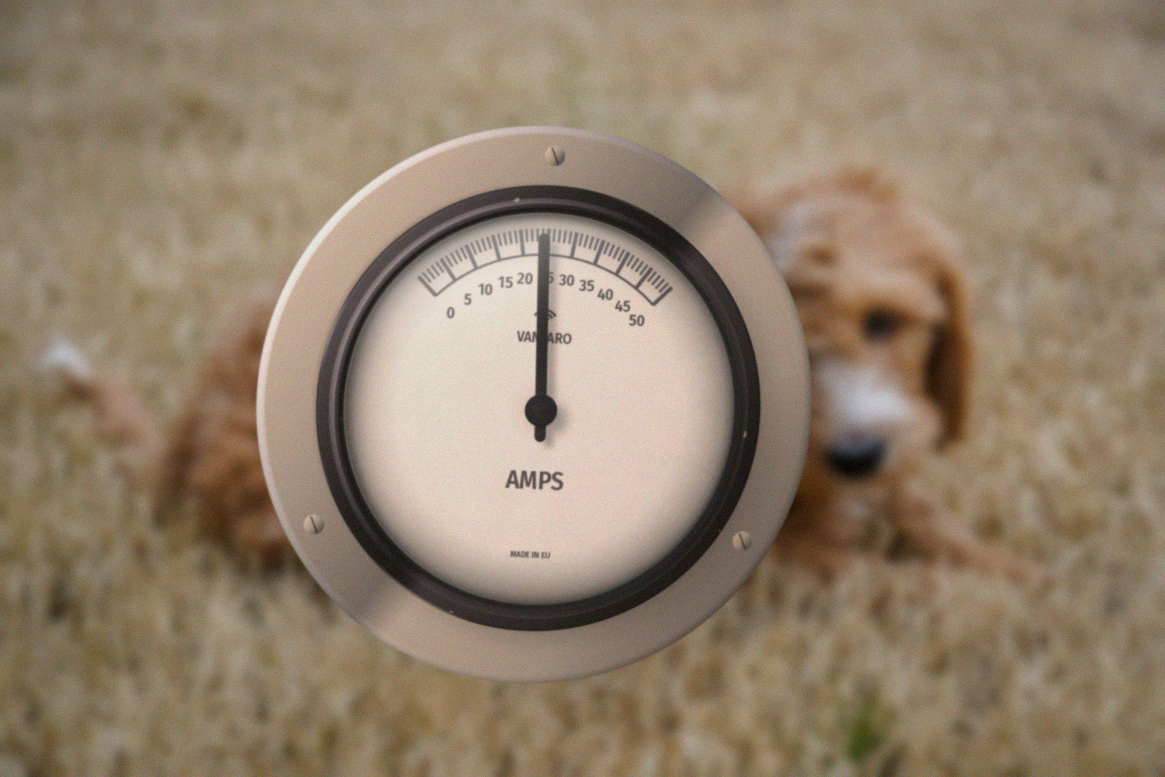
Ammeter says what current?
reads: 24 A
